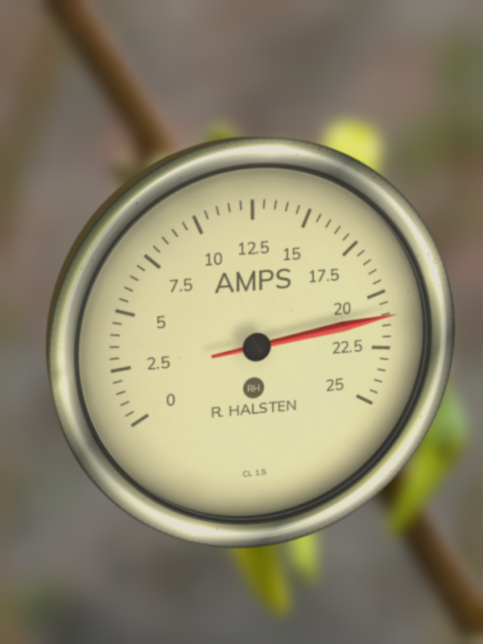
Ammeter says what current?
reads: 21 A
